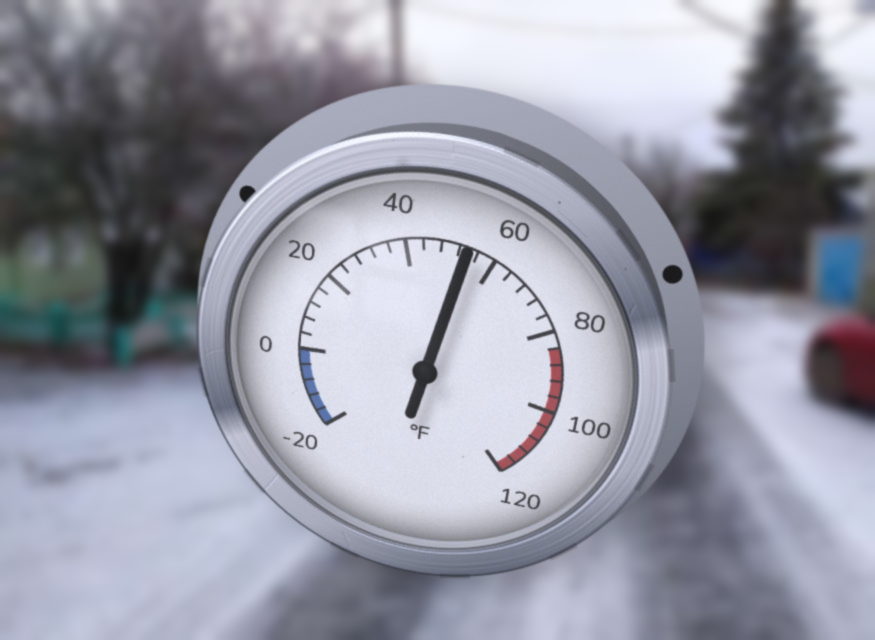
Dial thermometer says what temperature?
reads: 54 °F
